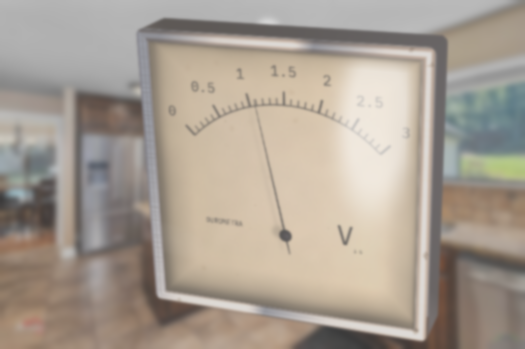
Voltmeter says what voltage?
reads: 1.1 V
